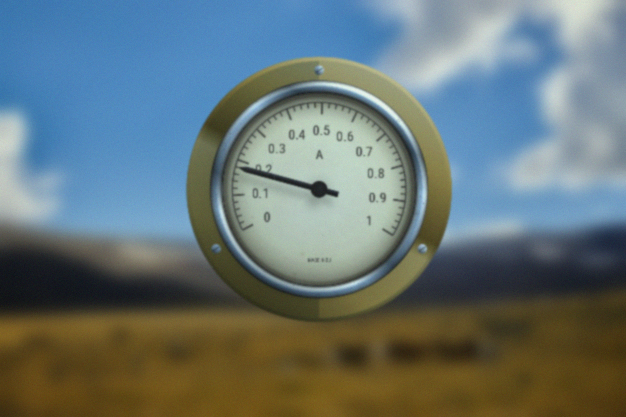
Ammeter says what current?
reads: 0.18 A
